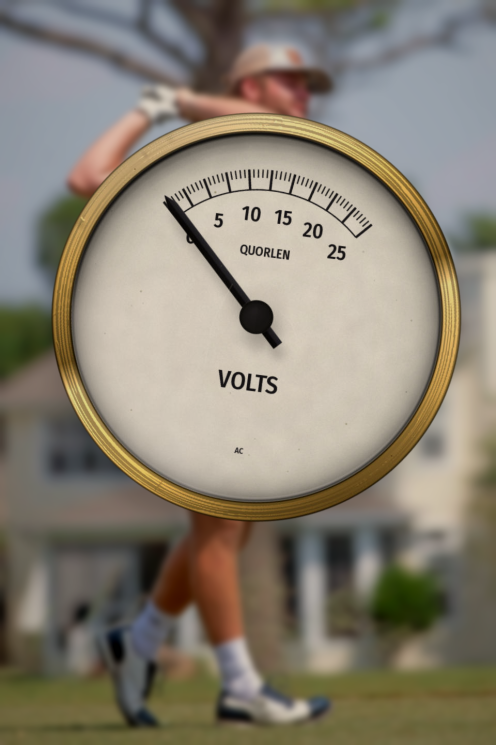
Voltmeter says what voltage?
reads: 0.5 V
